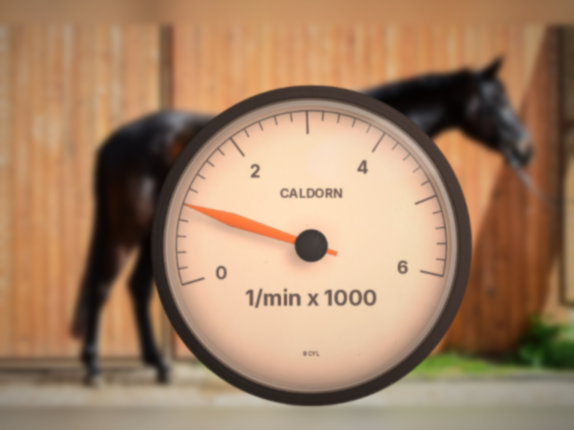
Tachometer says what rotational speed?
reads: 1000 rpm
